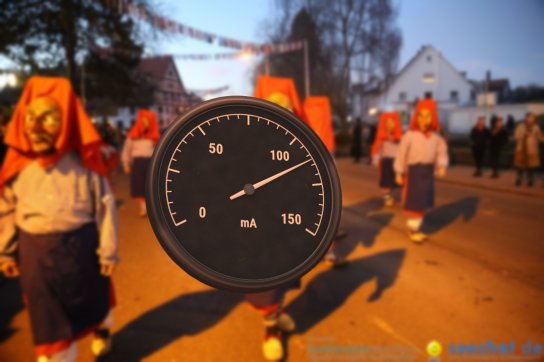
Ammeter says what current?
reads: 112.5 mA
